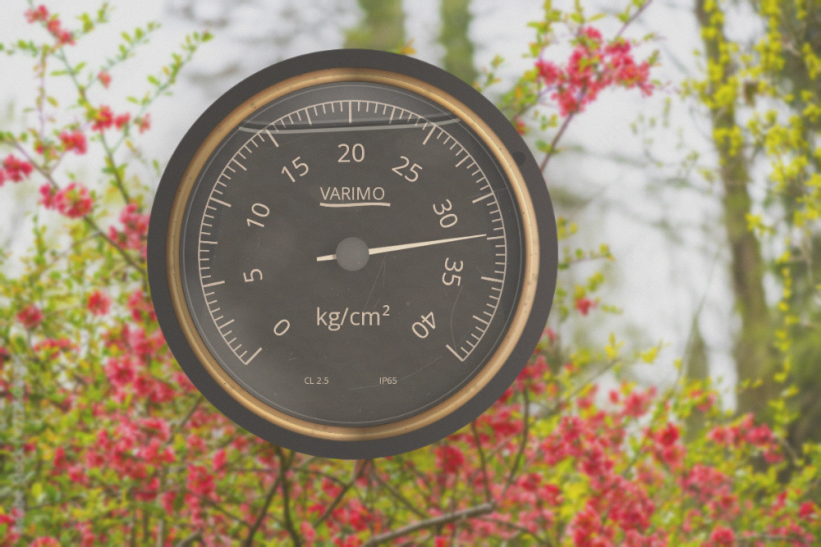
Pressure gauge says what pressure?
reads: 32.25 kg/cm²
